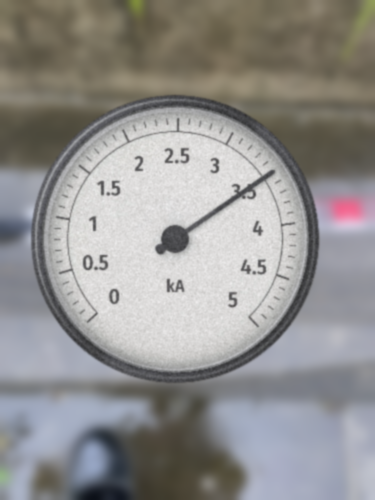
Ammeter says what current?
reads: 3.5 kA
